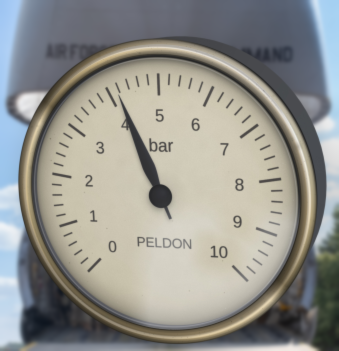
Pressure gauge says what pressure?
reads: 4.2 bar
